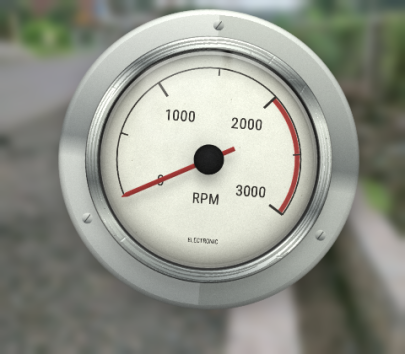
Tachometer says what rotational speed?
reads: 0 rpm
